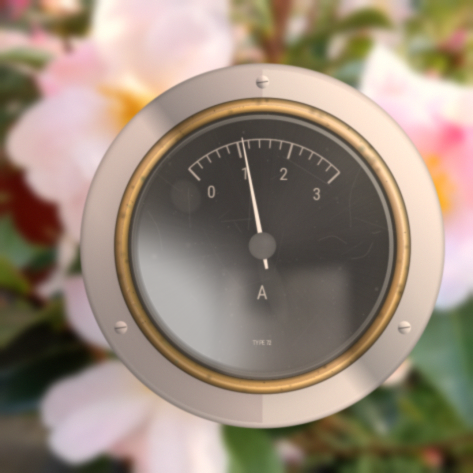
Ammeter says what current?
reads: 1.1 A
